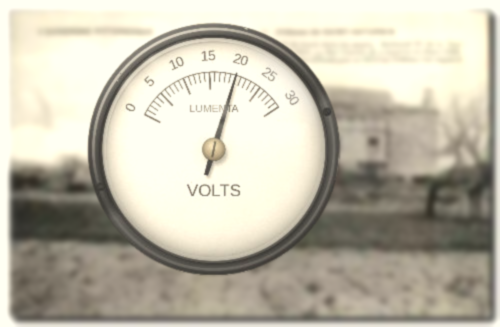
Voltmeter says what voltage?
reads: 20 V
